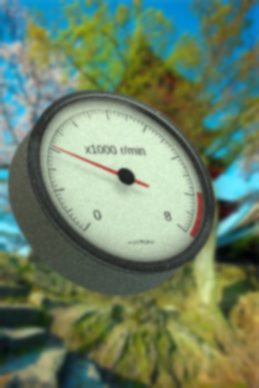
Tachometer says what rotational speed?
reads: 2000 rpm
